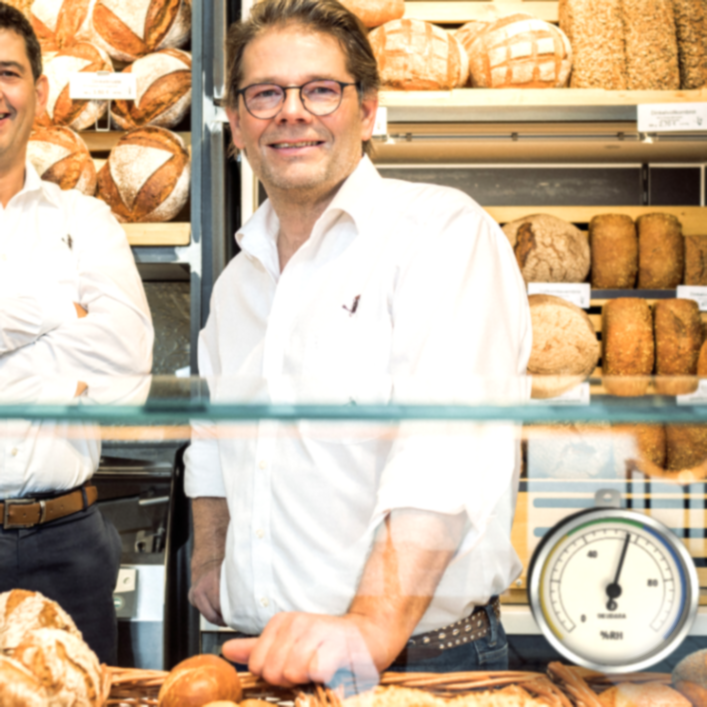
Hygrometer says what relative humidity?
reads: 56 %
